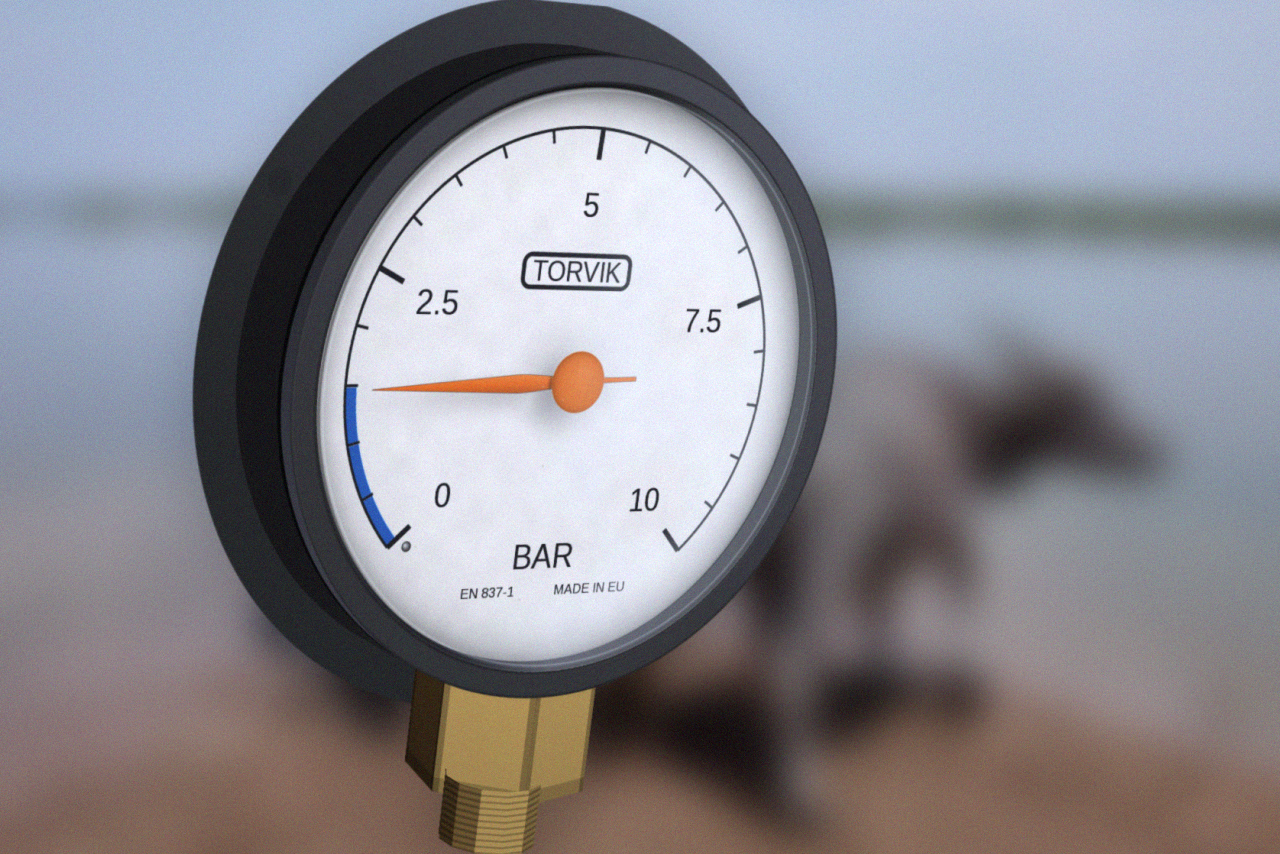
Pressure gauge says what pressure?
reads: 1.5 bar
